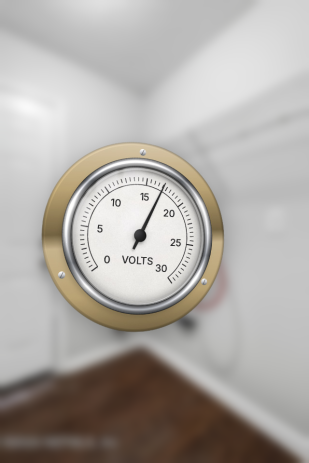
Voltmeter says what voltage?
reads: 17 V
